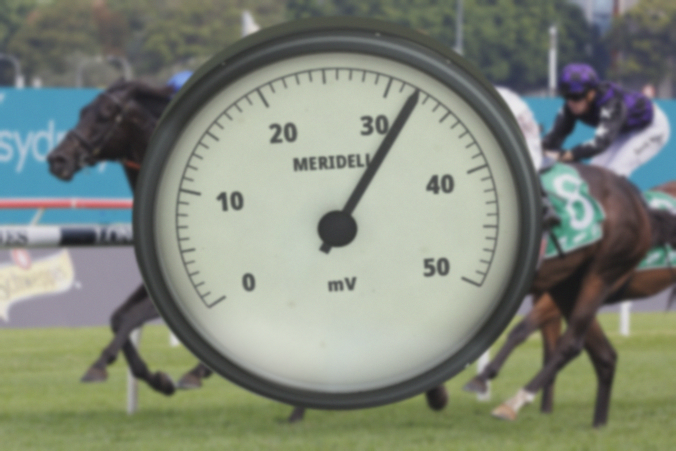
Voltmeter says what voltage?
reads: 32 mV
